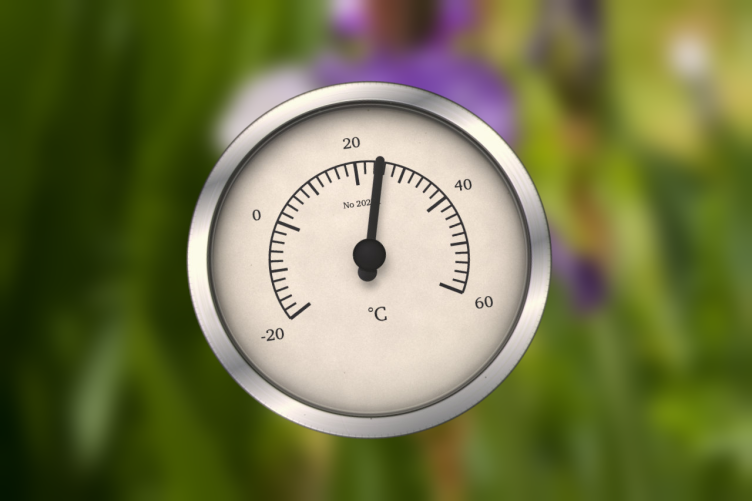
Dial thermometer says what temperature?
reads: 25 °C
